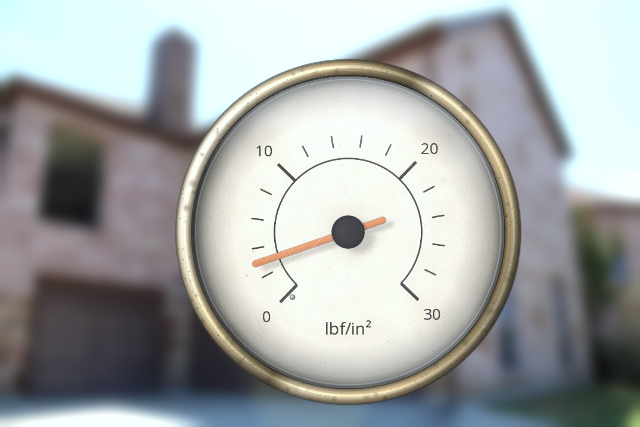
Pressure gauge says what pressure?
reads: 3 psi
